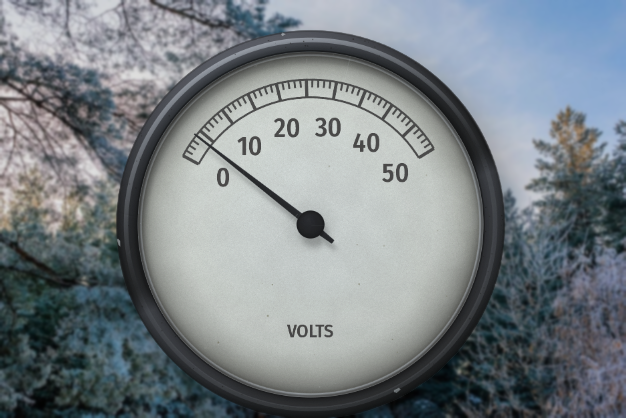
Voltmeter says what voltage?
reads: 4 V
